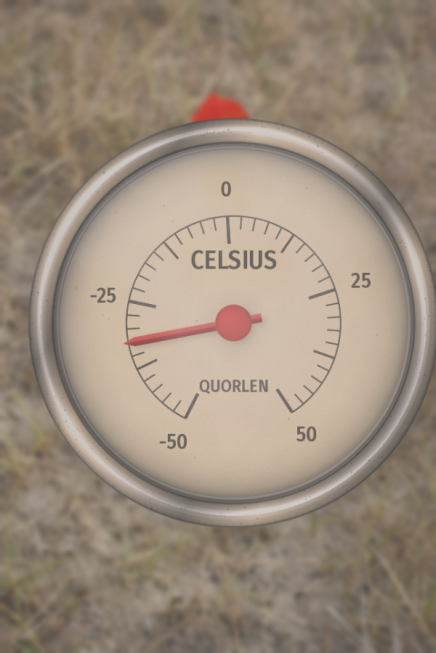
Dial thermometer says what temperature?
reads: -32.5 °C
